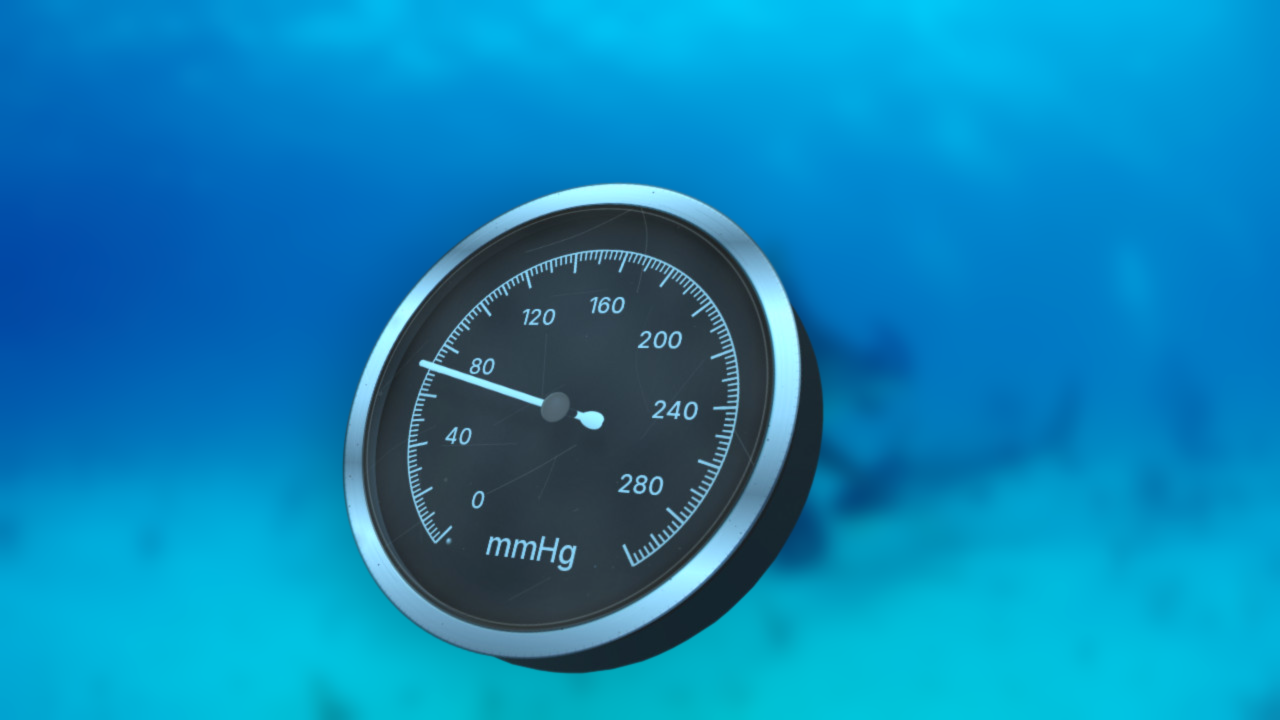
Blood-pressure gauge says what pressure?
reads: 70 mmHg
